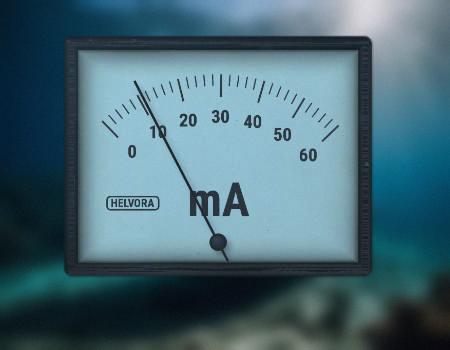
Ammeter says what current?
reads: 11 mA
